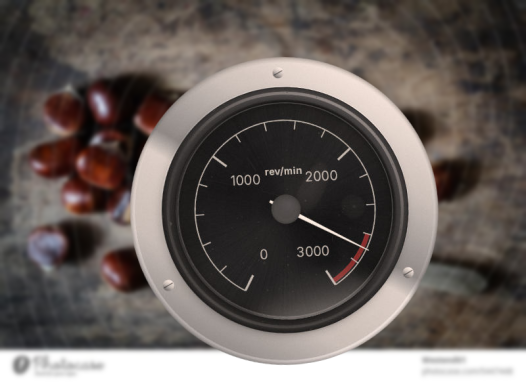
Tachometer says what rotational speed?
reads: 2700 rpm
